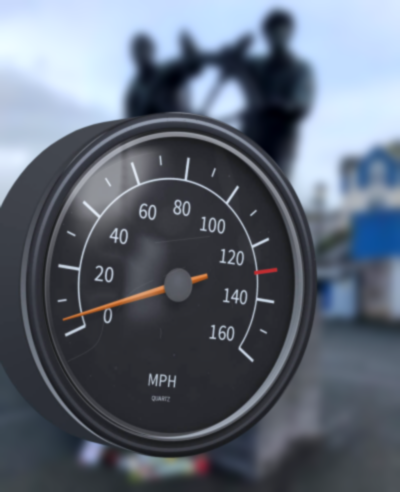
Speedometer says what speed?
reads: 5 mph
